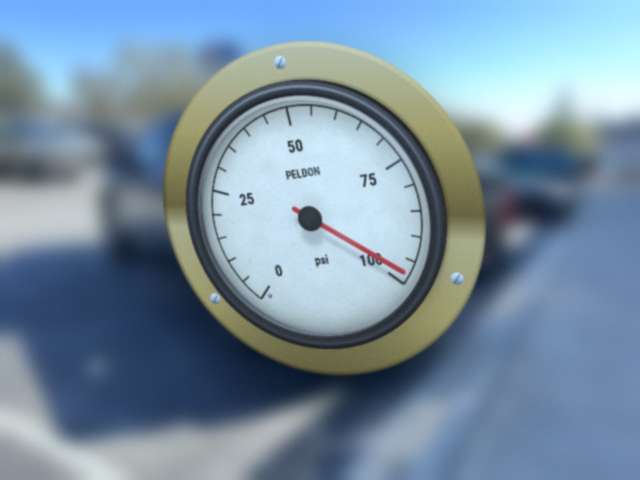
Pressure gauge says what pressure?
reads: 97.5 psi
